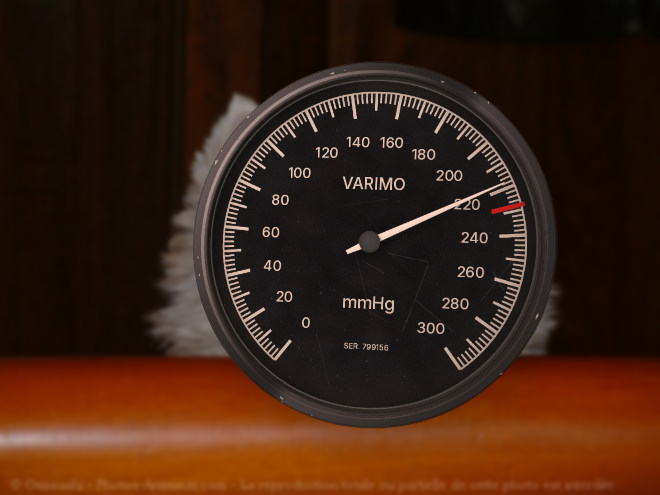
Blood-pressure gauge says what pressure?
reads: 218 mmHg
